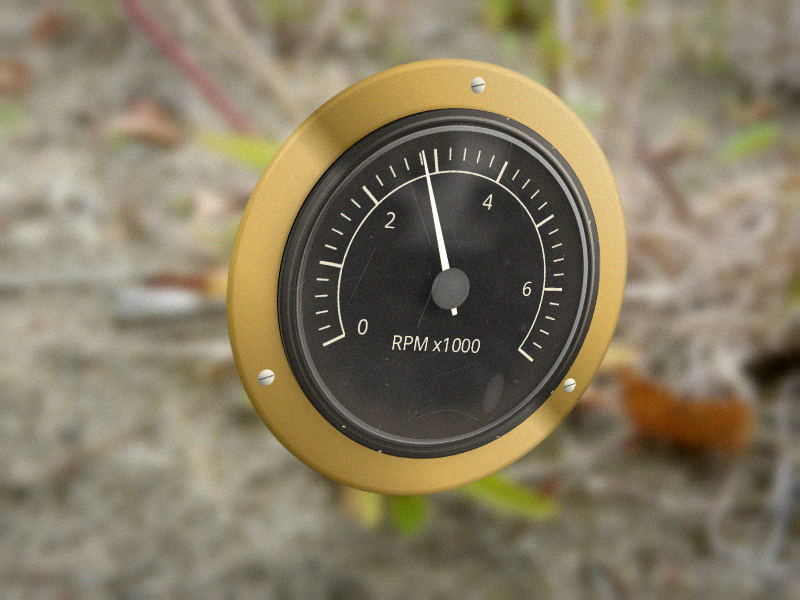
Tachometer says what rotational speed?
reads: 2800 rpm
